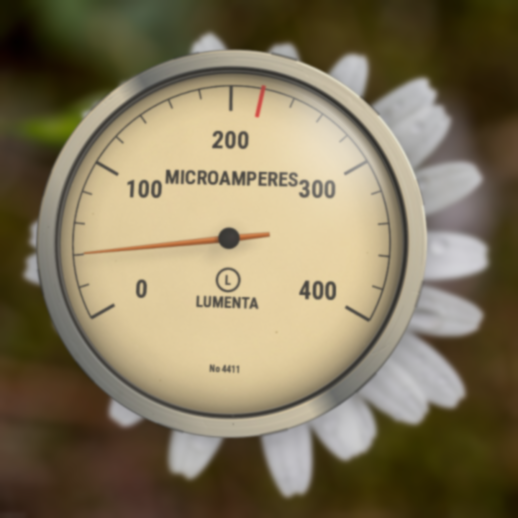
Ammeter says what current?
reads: 40 µA
